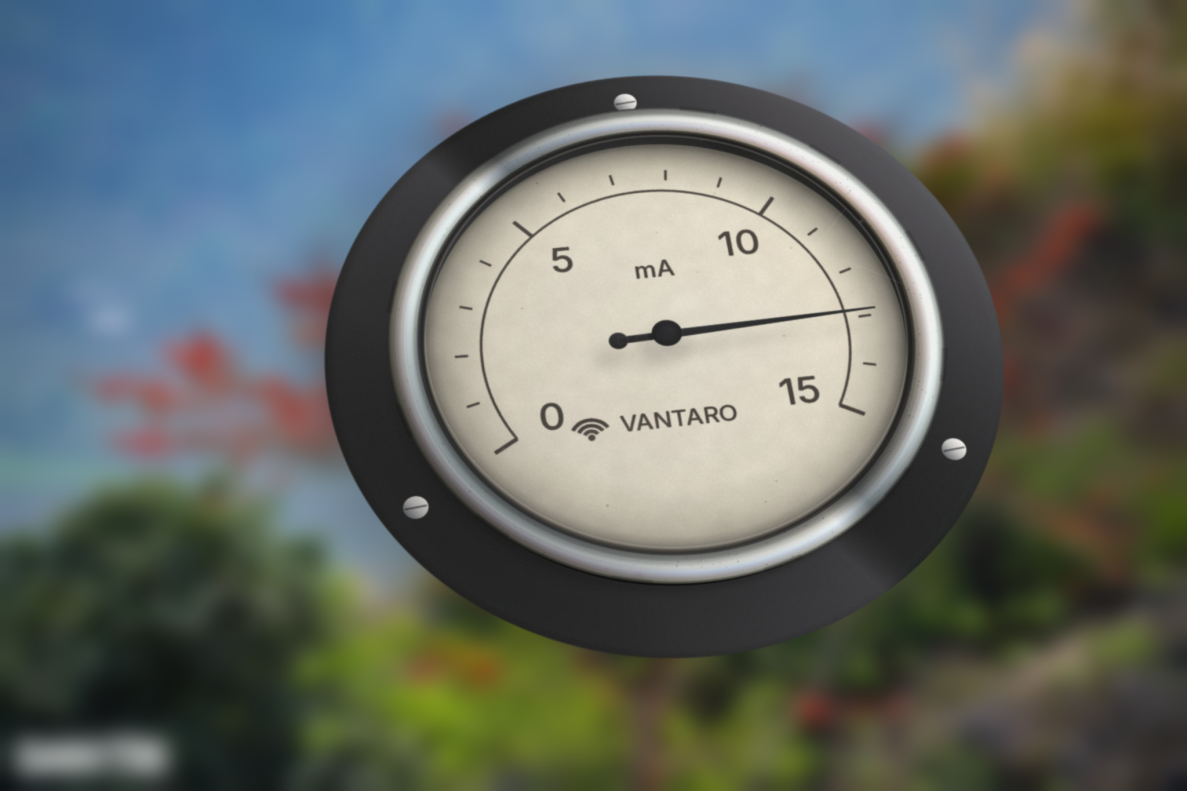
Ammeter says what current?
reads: 13 mA
